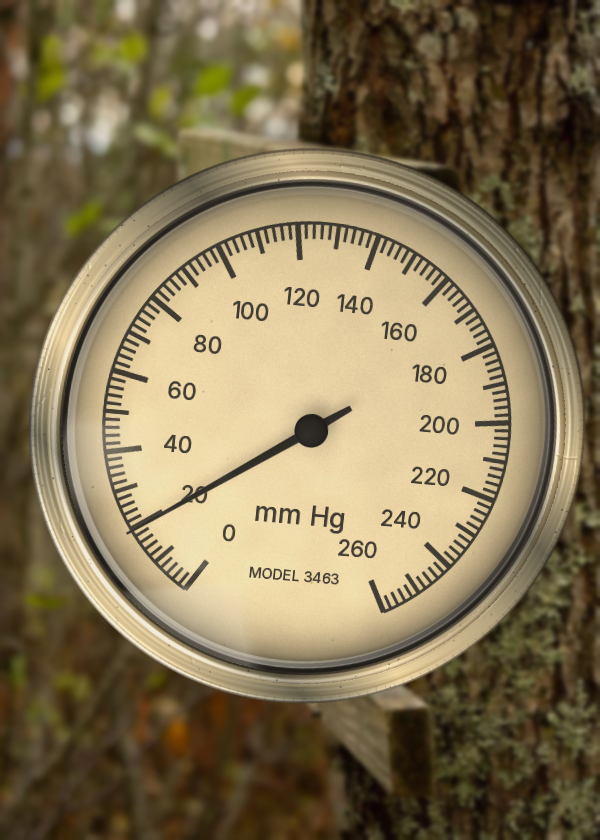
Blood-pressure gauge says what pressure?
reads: 20 mmHg
